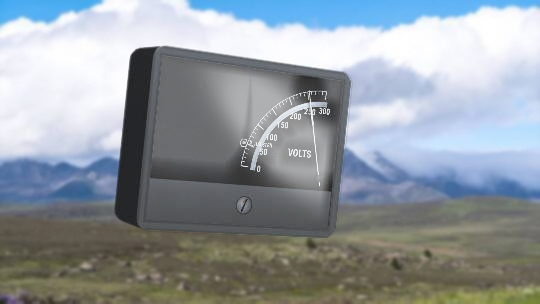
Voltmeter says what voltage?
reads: 250 V
